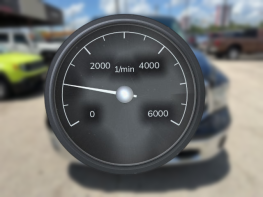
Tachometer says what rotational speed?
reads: 1000 rpm
